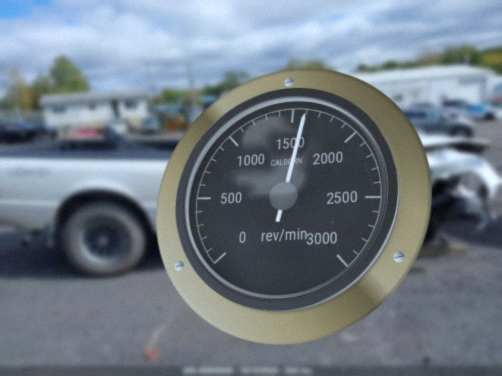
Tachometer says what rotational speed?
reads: 1600 rpm
